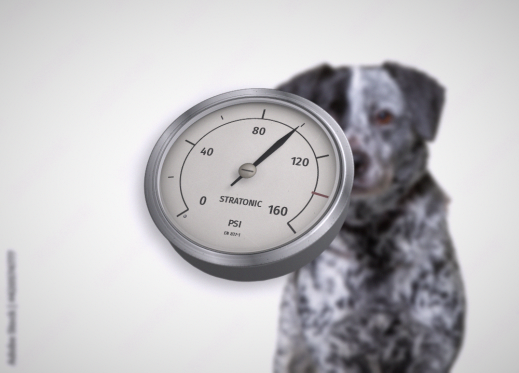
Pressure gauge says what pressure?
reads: 100 psi
